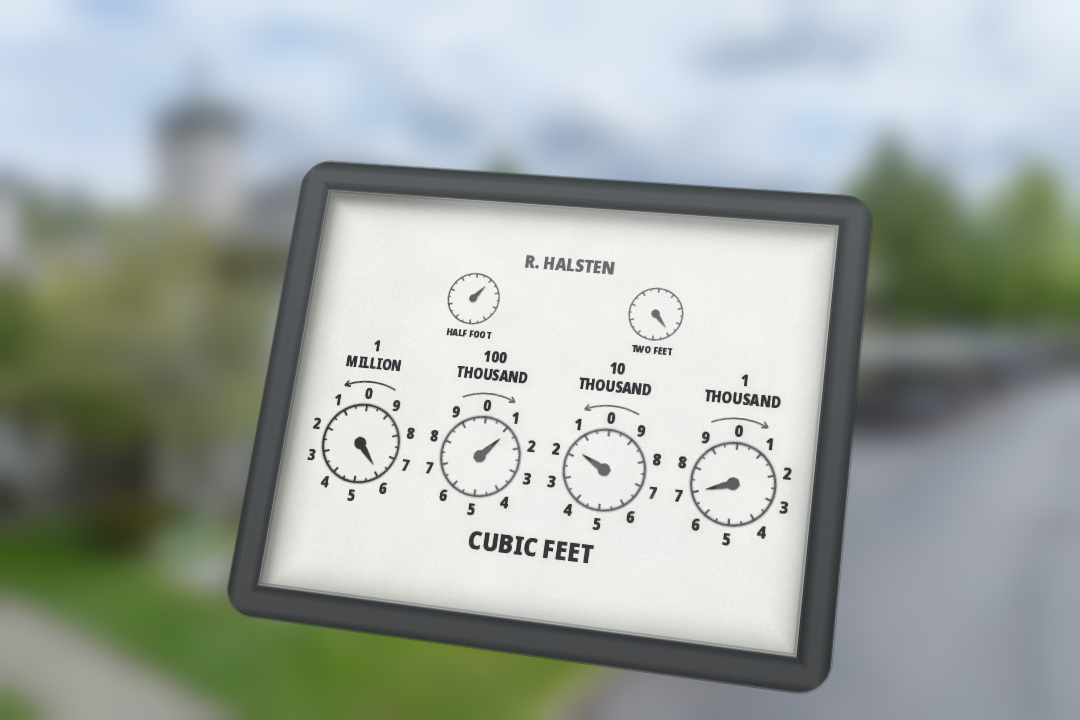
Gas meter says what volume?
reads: 611700 ft³
